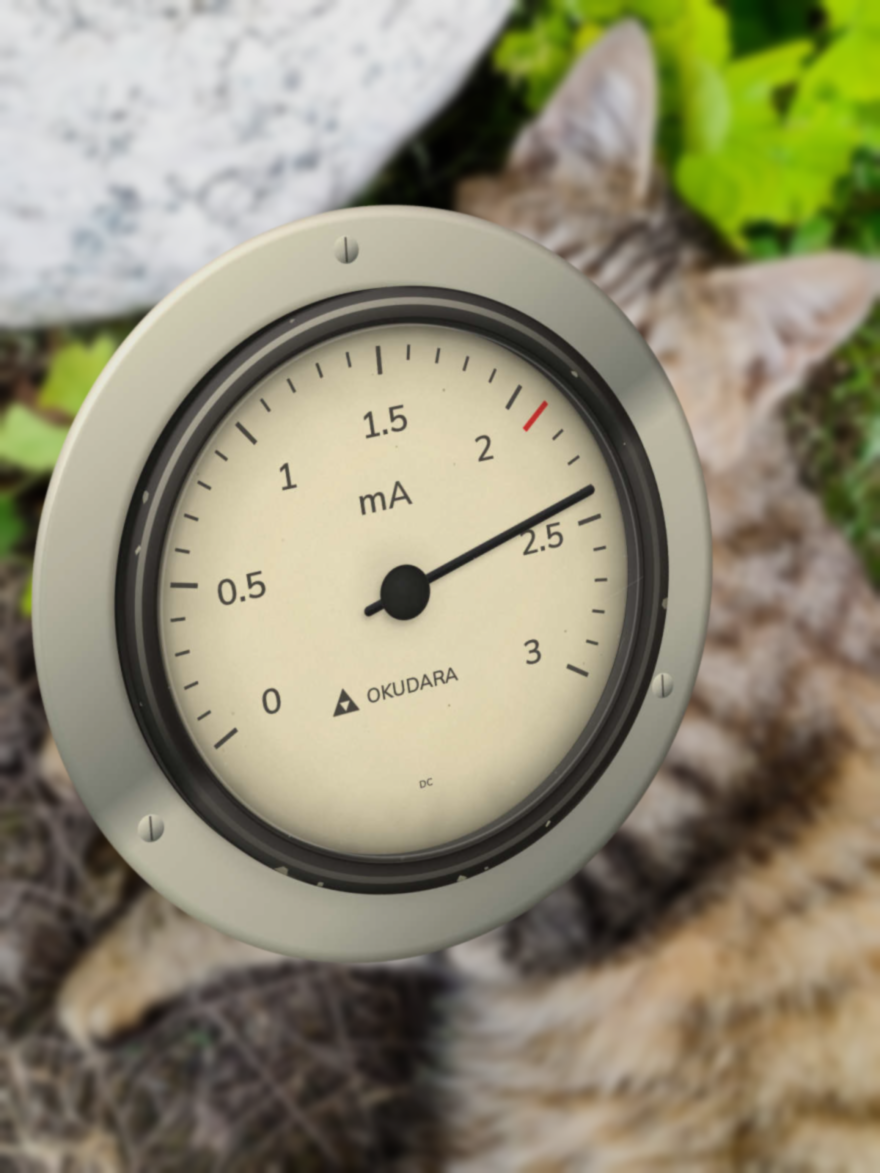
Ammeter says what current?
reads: 2.4 mA
